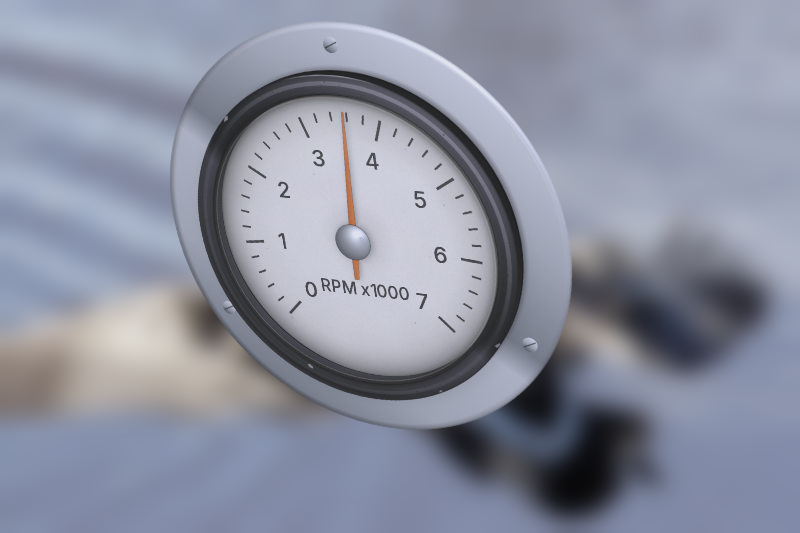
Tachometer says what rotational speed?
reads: 3600 rpm
